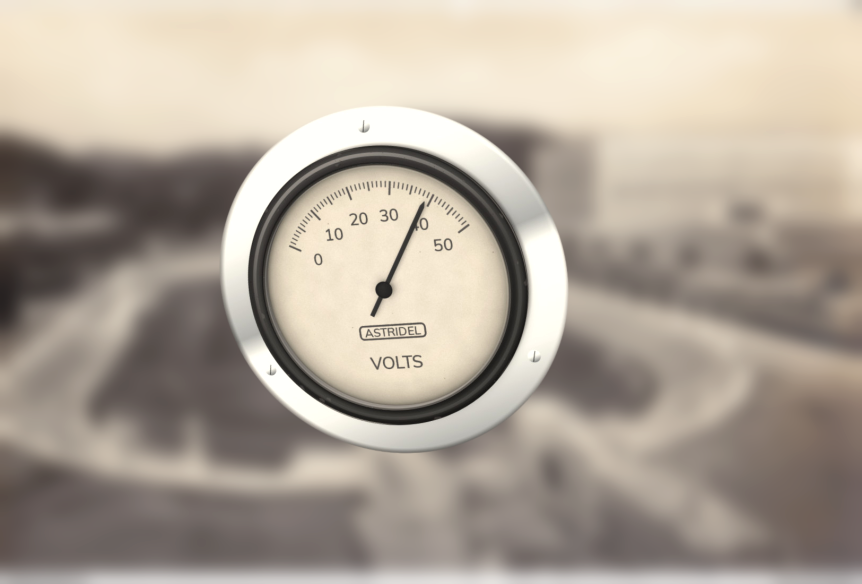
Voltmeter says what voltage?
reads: 39 V
